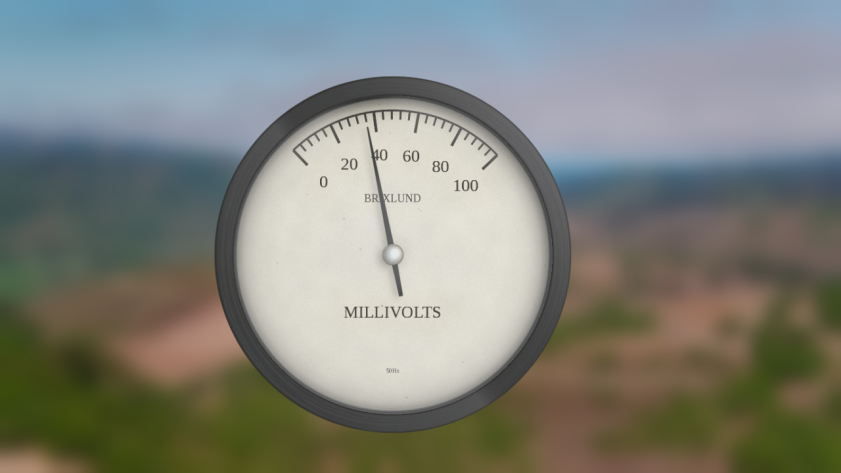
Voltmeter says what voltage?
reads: 36 mV
